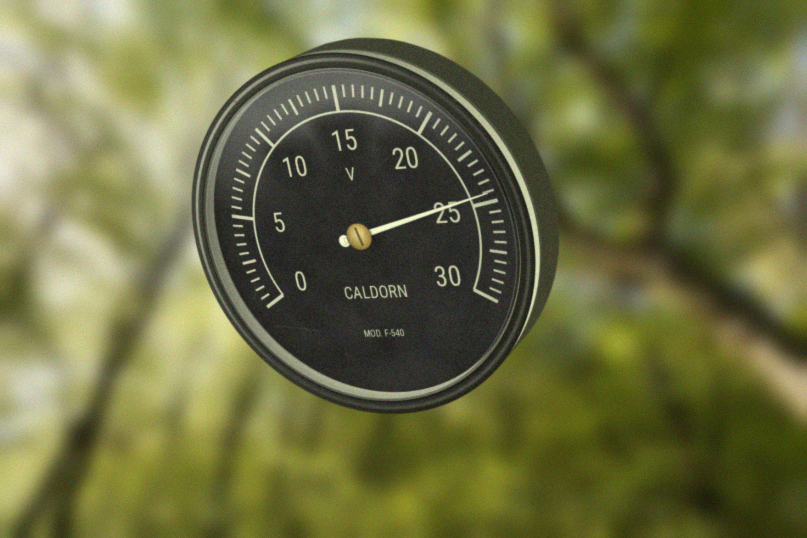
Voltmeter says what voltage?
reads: 24.5 V
